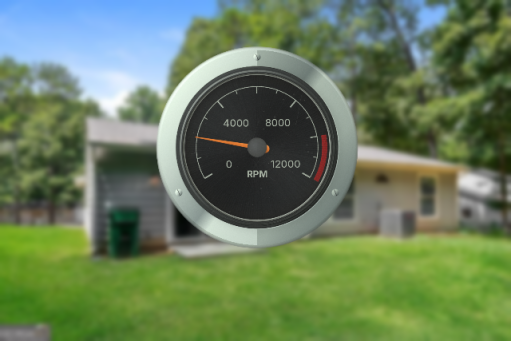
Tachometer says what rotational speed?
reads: 2000 rpm
